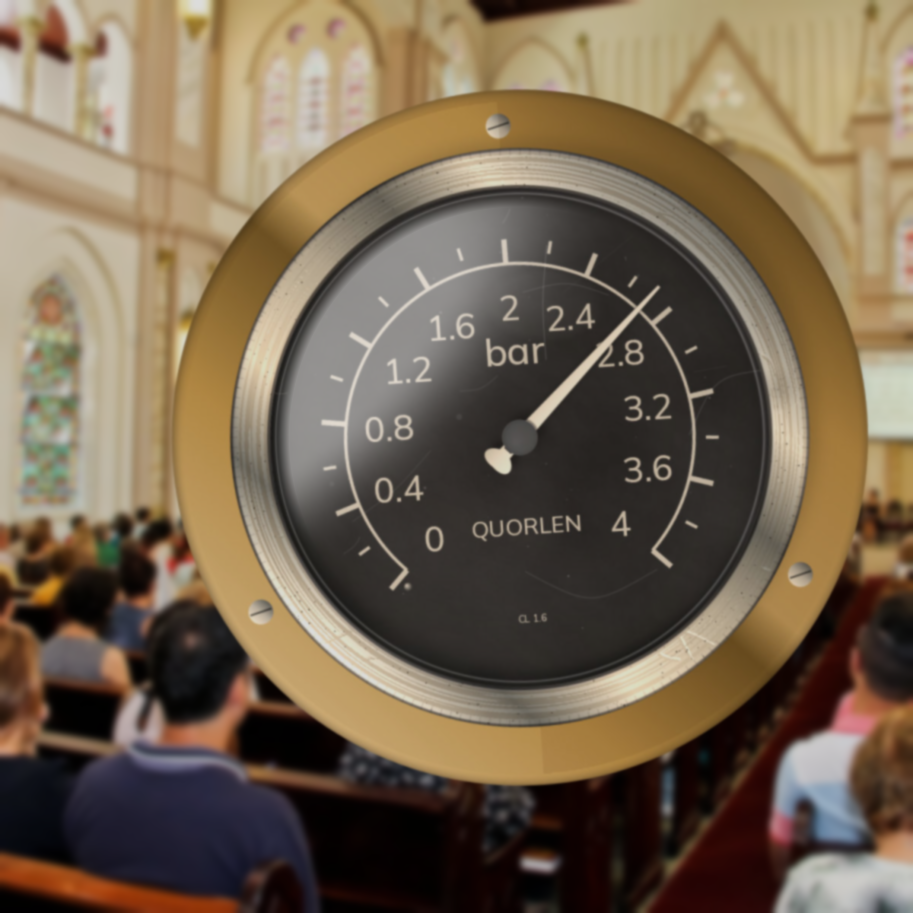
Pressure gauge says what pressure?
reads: 2.7 bar
